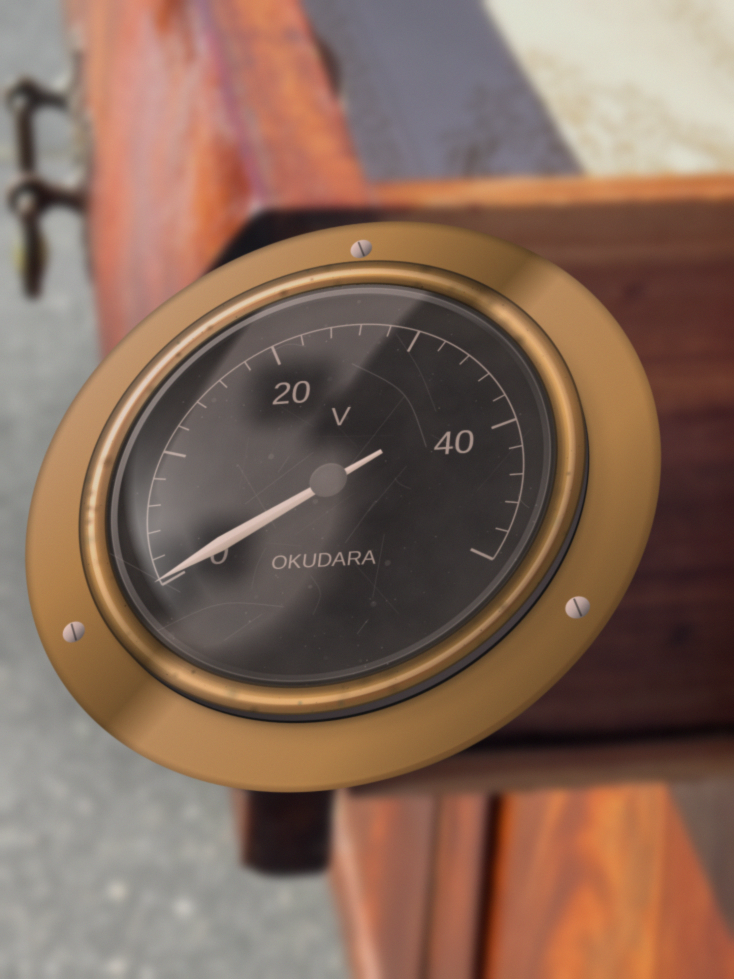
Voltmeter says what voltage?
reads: 0 V
